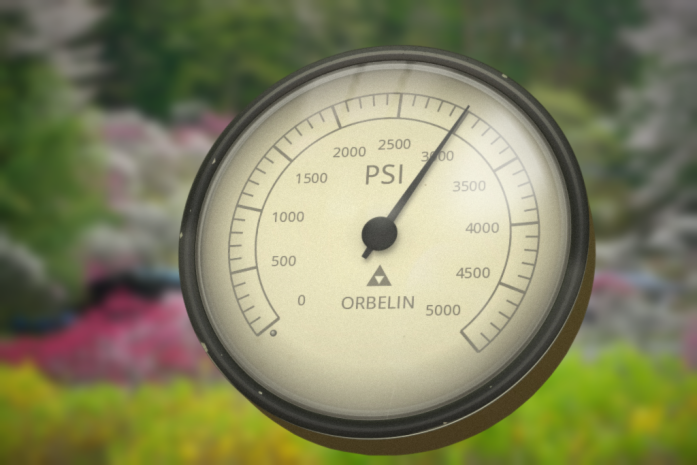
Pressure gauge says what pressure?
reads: 3000 psi
